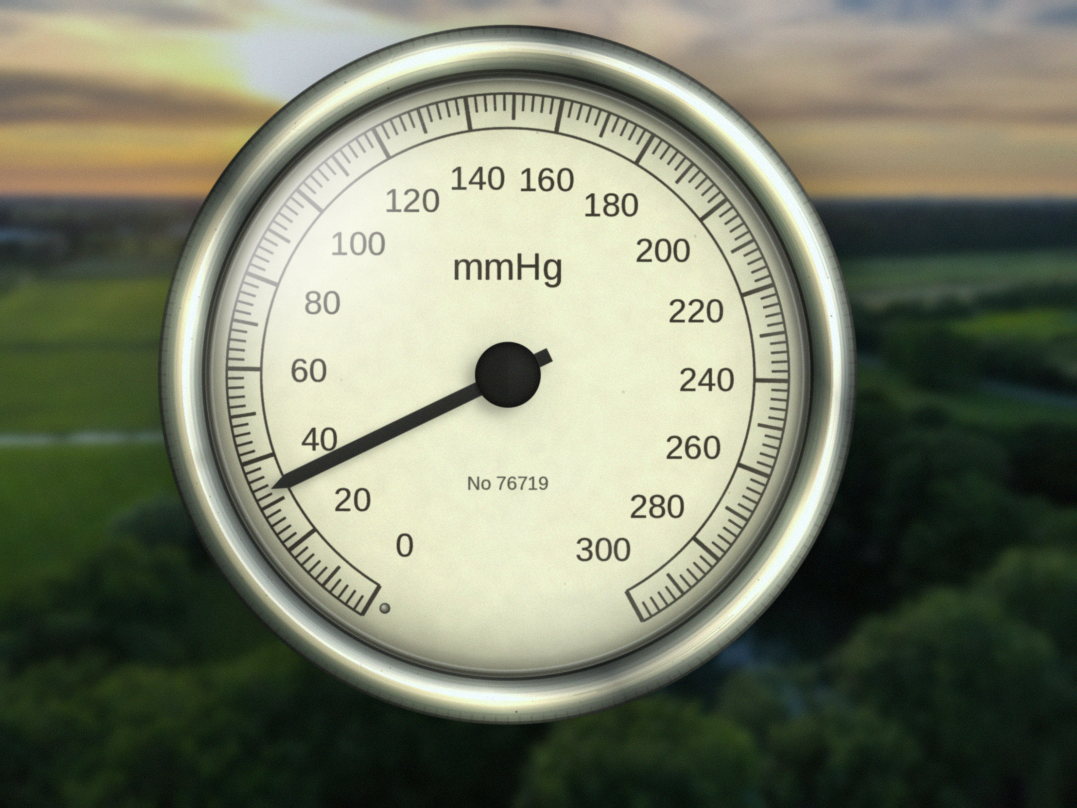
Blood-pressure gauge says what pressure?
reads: 33 mmHg
